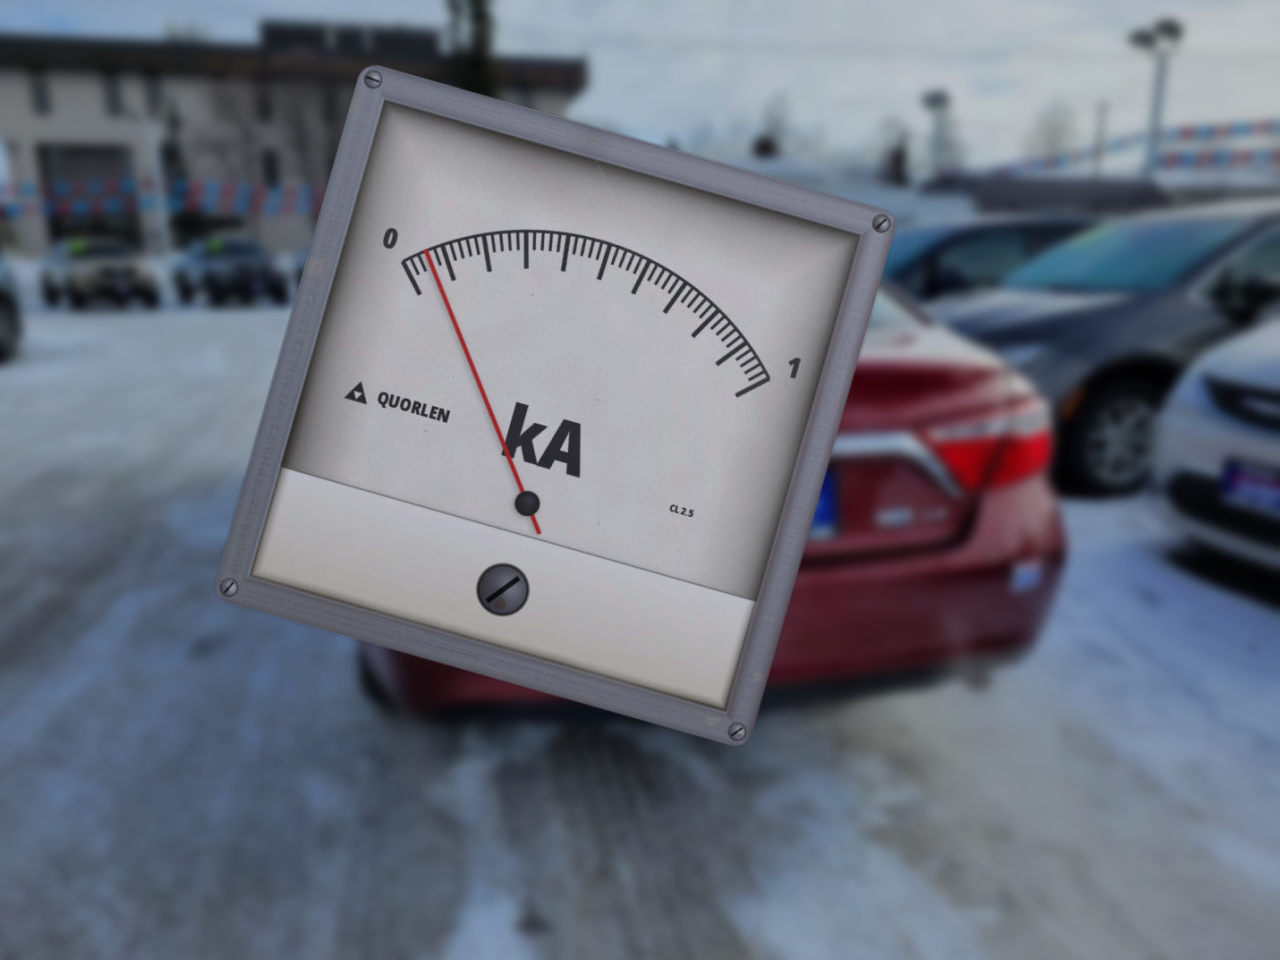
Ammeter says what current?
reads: 0.06 kA
